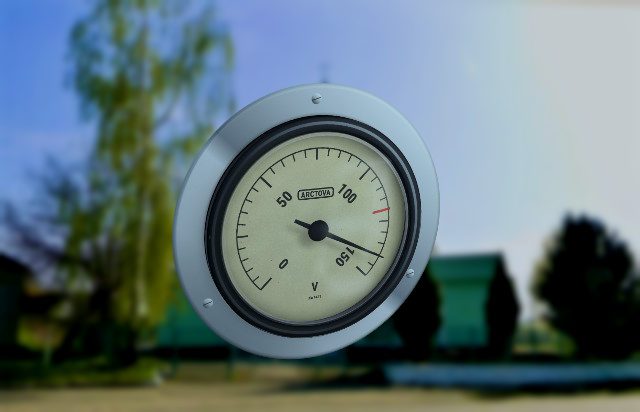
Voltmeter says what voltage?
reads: 140 V
